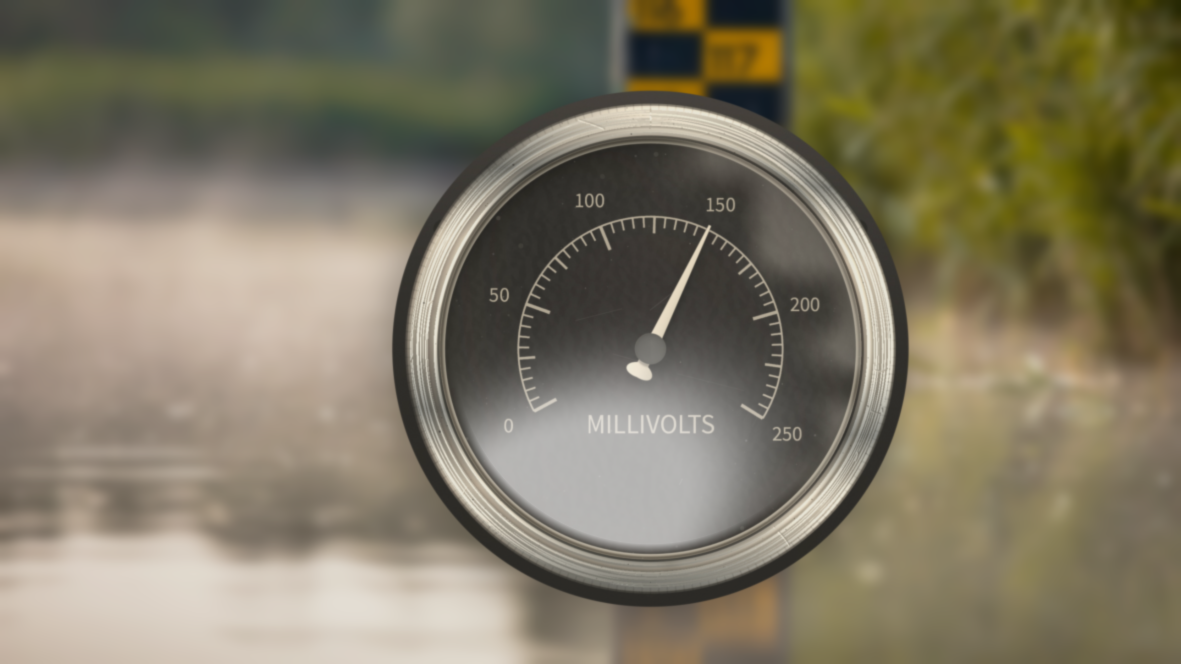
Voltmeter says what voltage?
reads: 150 mV
